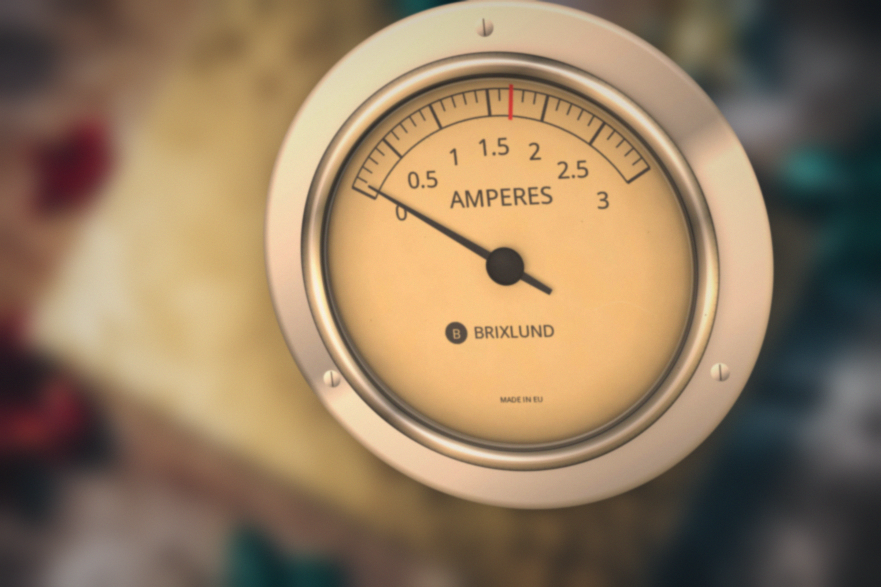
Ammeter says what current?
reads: 0.1 A
